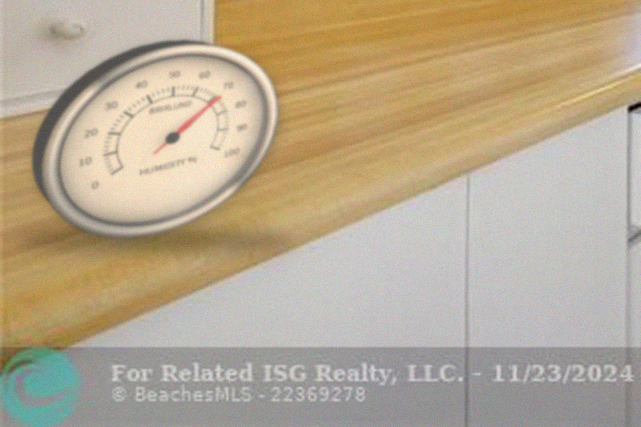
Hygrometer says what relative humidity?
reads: 70 %
